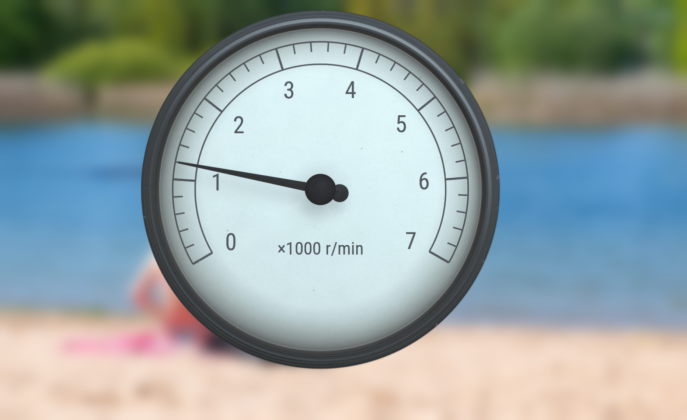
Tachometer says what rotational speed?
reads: 1200 rpm
